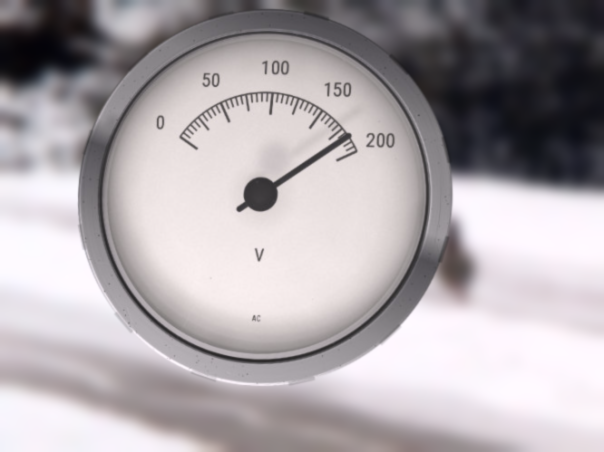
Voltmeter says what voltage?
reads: 185 V
